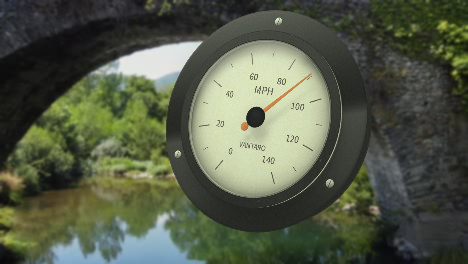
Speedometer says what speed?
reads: 90 mph
